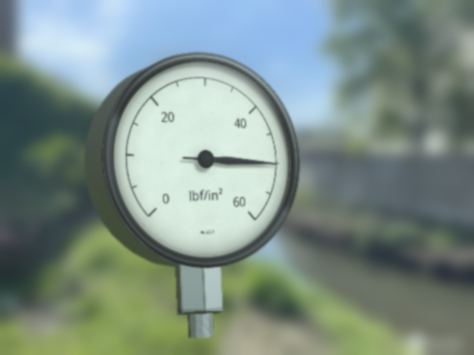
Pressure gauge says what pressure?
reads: 50 psi
